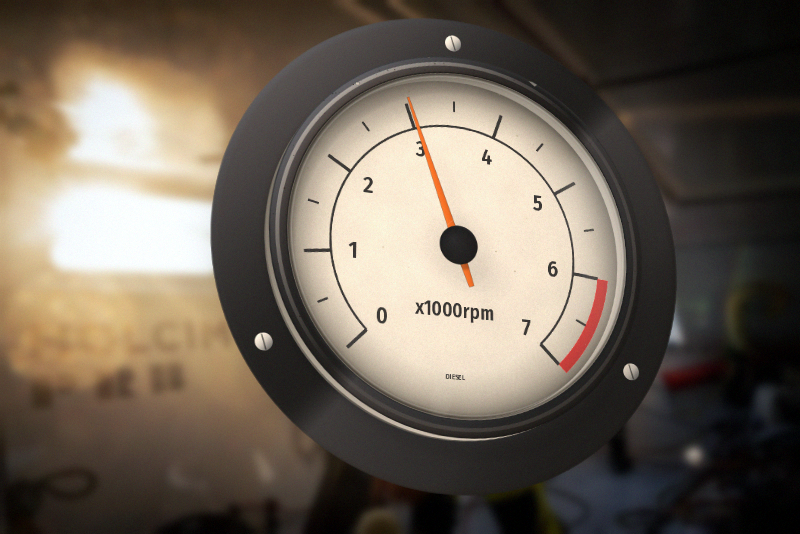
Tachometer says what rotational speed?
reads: 3000 rpm
